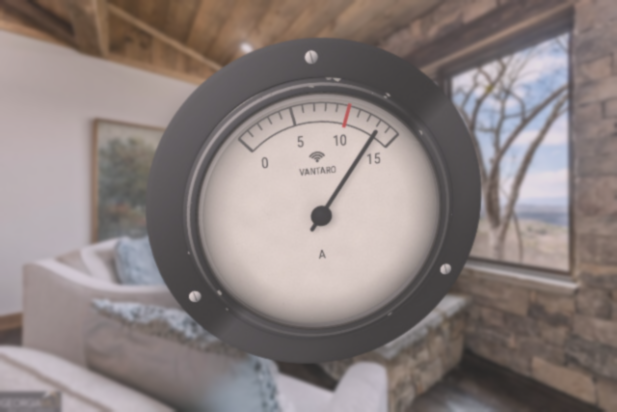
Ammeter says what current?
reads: 13 A
